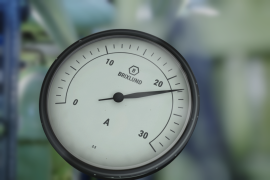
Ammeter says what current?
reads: 22 A
